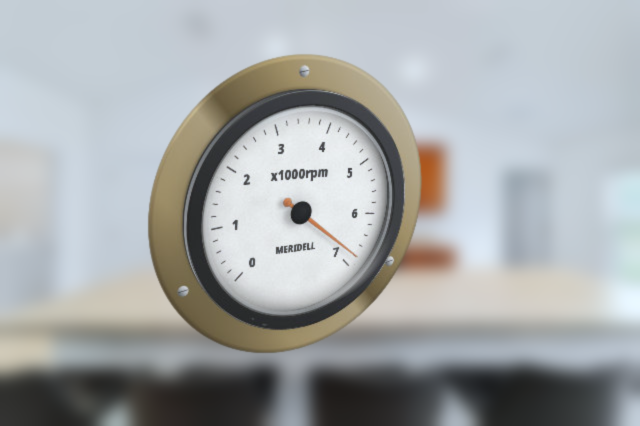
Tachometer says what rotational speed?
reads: 6800 rpm
